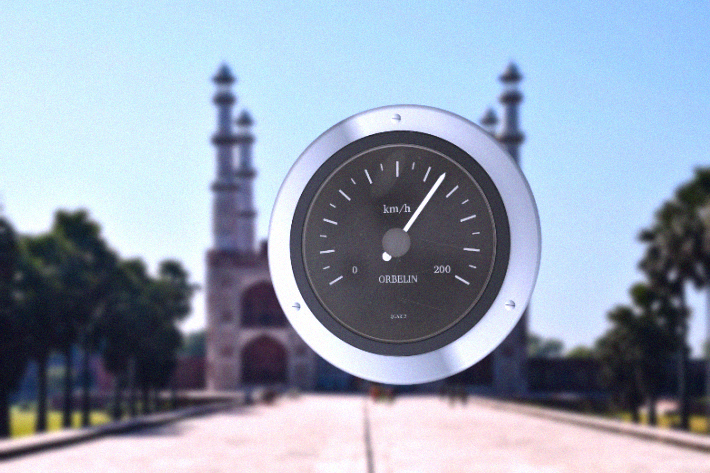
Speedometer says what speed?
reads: 130 km/h
